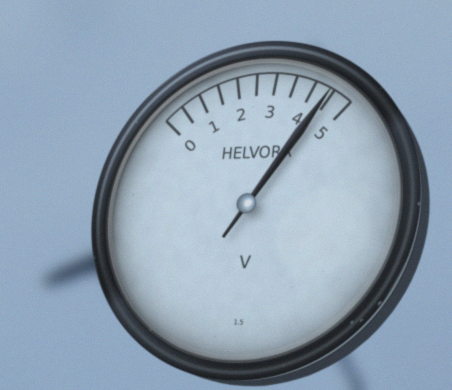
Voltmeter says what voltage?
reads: 4.5 V
